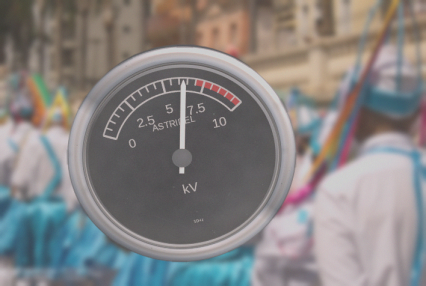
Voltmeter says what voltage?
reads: 6.25 kV
